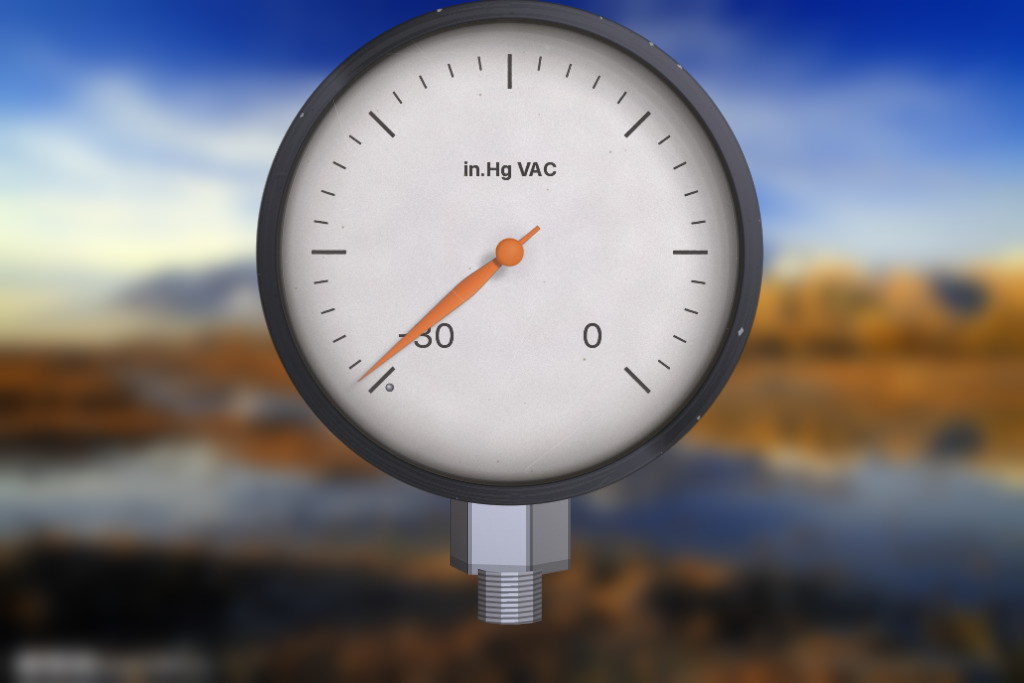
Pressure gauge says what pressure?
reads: -29.5 inHg
